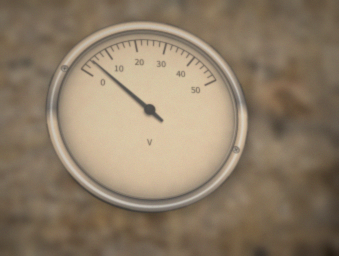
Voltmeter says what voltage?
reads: 4 V
